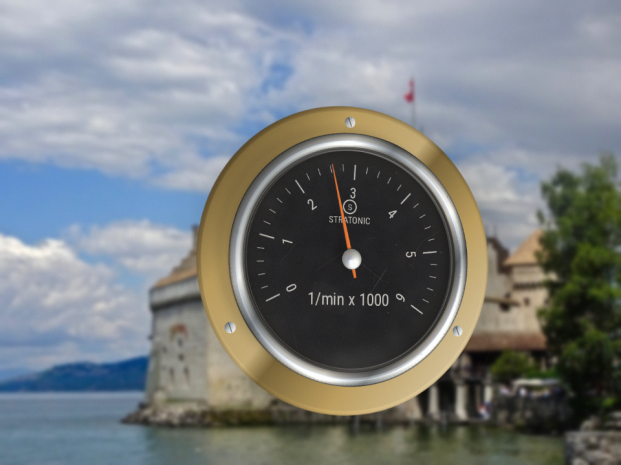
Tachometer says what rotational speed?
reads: 2600 rpm
